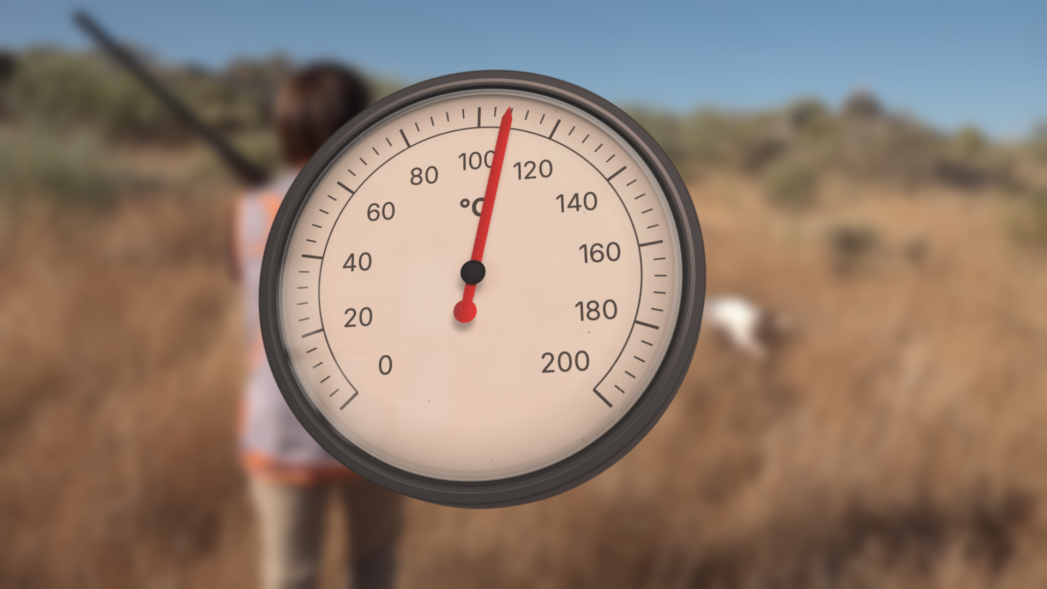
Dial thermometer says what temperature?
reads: 108 °C
